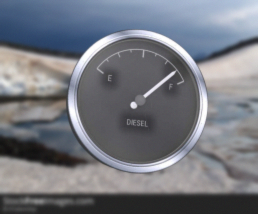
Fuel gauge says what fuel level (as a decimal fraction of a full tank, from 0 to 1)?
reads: 0.875
